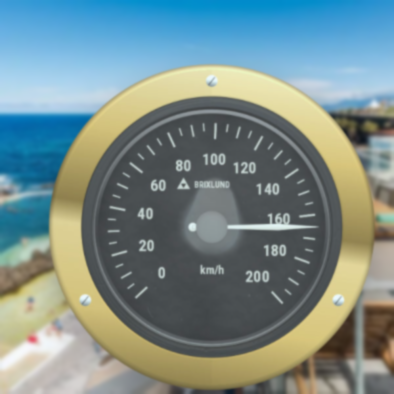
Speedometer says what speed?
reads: 165 km/h
